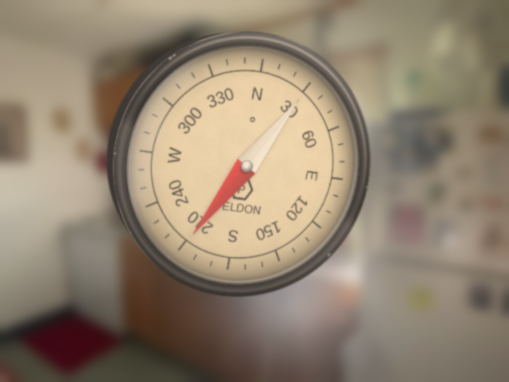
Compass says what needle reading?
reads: 210 °
